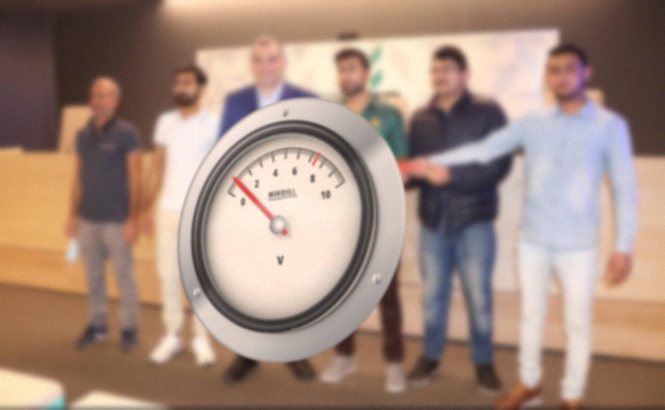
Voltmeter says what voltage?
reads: 1 V
